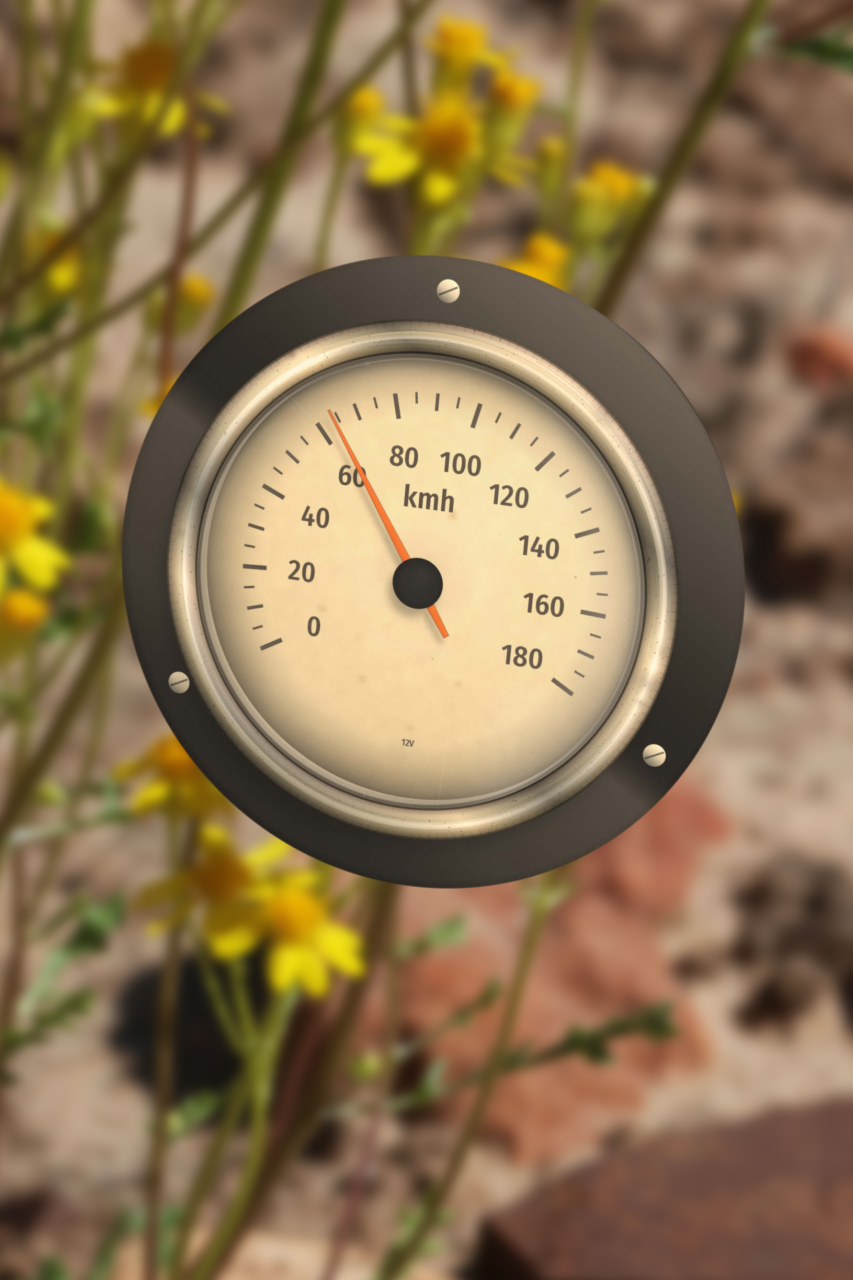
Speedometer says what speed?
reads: 65 km/h
